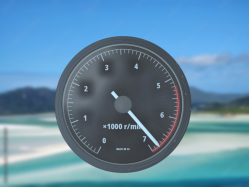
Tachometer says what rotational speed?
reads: 6800 rpm
